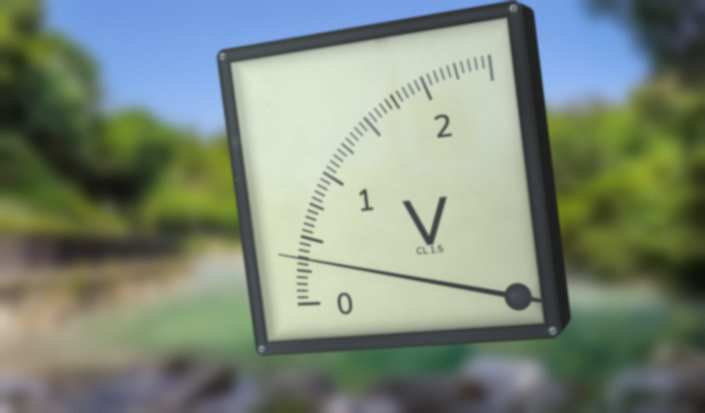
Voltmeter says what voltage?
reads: 0.35 V
